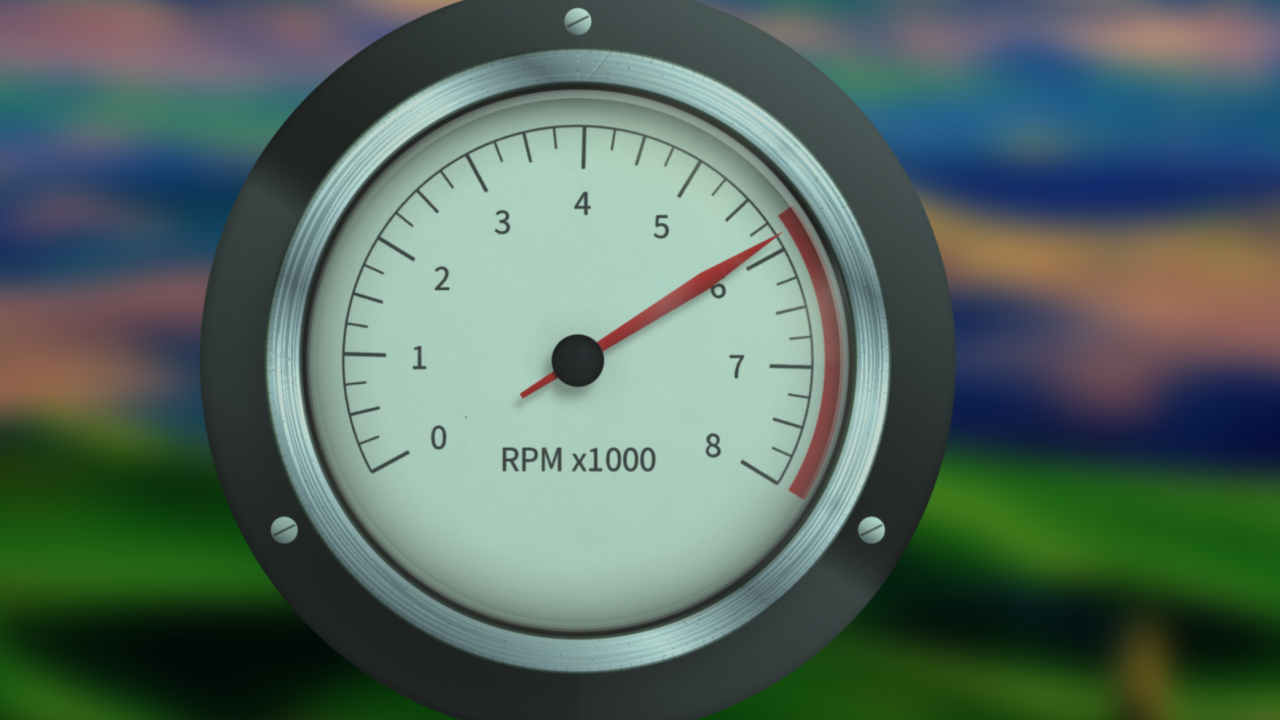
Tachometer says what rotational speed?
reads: 5875 rpm
